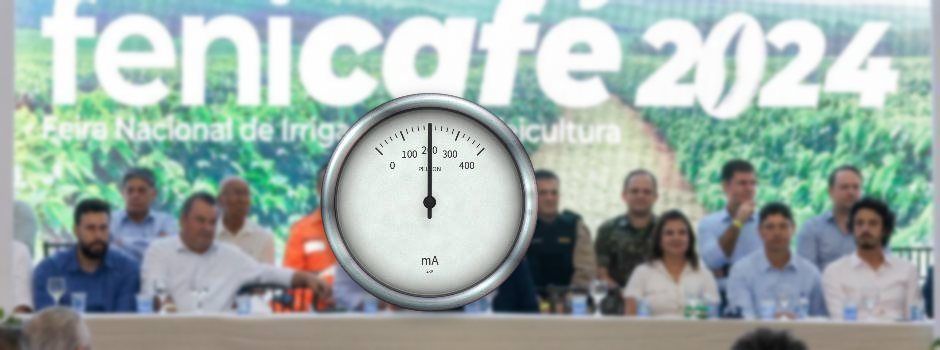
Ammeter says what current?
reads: 200 mA
